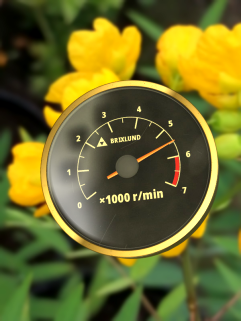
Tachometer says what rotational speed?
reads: 5500 rpm
